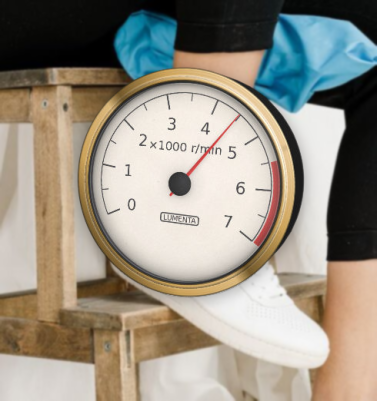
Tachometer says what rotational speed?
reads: 4500 rpm
